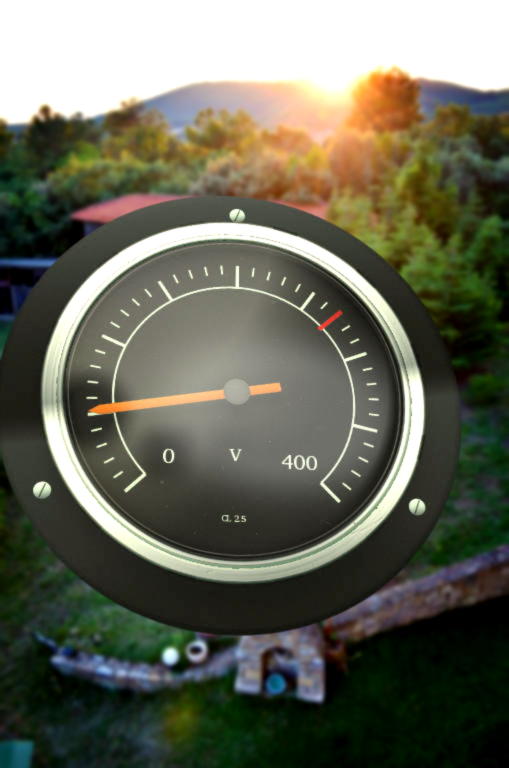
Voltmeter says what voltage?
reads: 50 V
